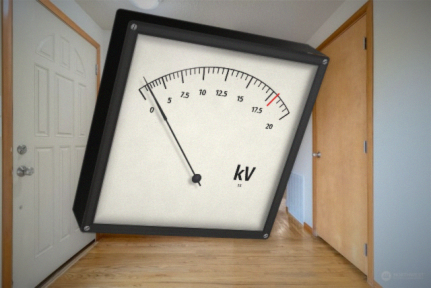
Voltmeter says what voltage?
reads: 2.5 kV
